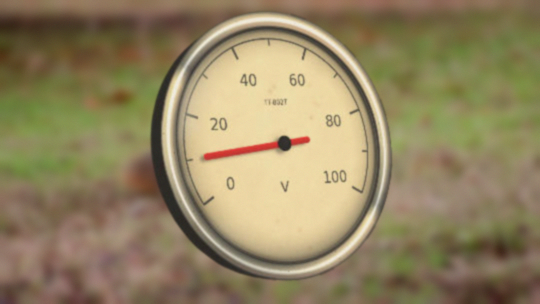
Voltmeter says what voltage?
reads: 10 V
